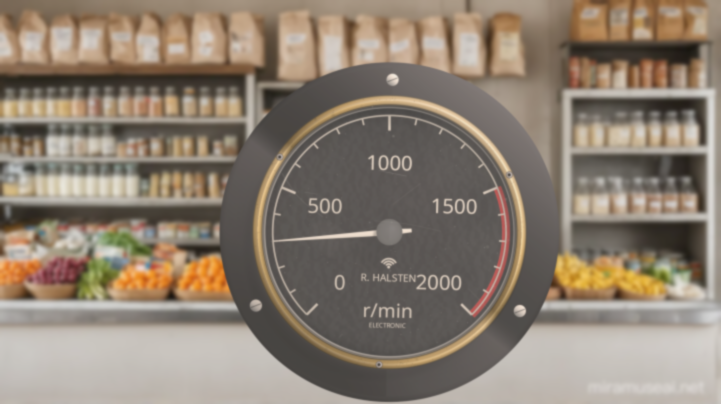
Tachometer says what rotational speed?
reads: 300 rpm
